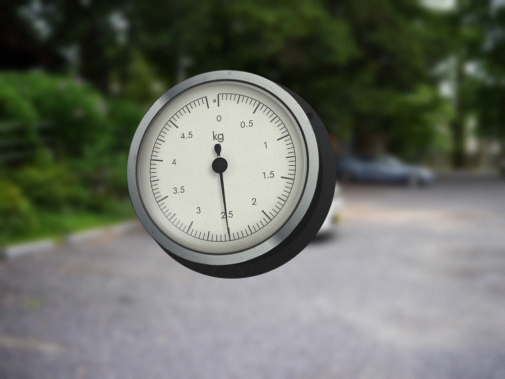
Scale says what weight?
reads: 2.5 kg
